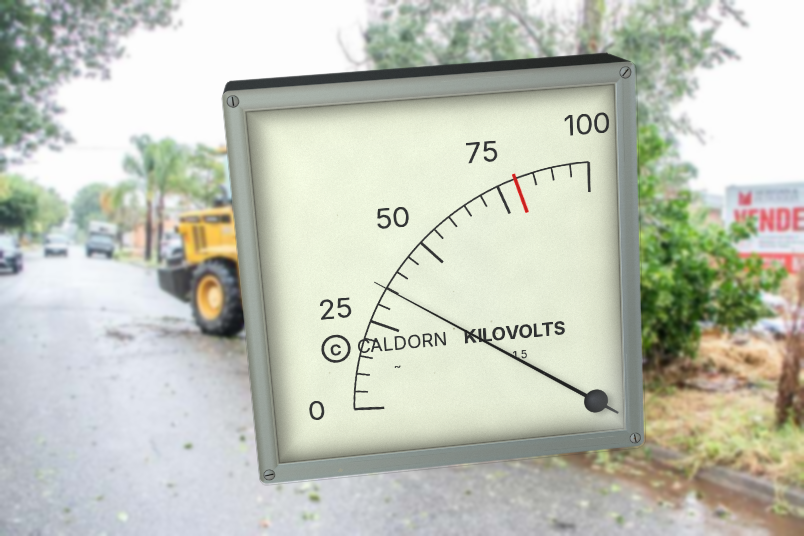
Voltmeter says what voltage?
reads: 35 kV
